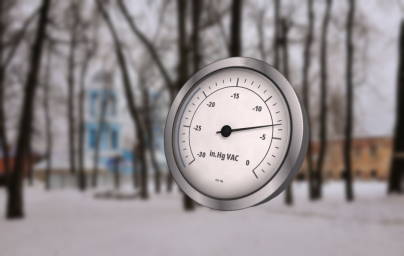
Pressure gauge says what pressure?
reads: -6.5 inHg
